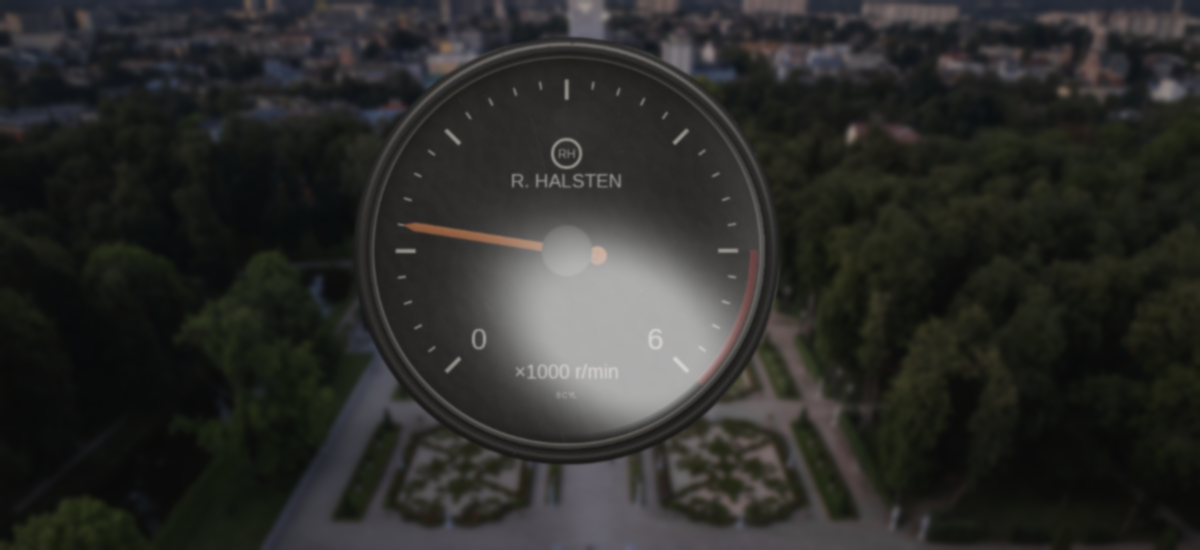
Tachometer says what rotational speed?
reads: 1200 rpm
